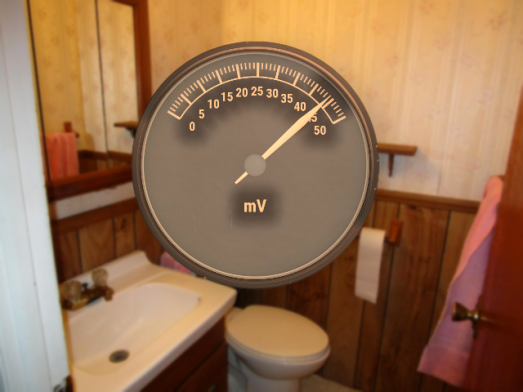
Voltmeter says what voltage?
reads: 44 mV
